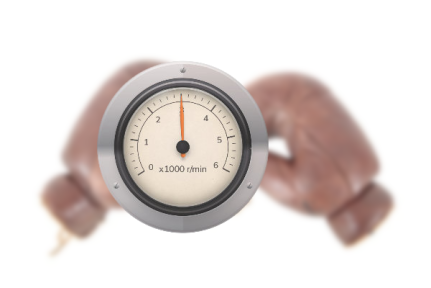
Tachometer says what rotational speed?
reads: 3000 rpm
